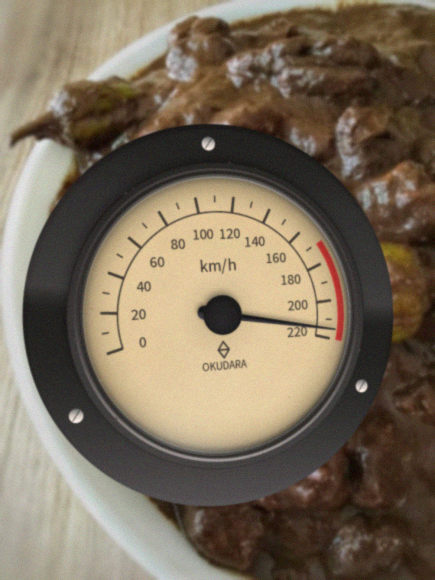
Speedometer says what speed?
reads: 215 km/h
